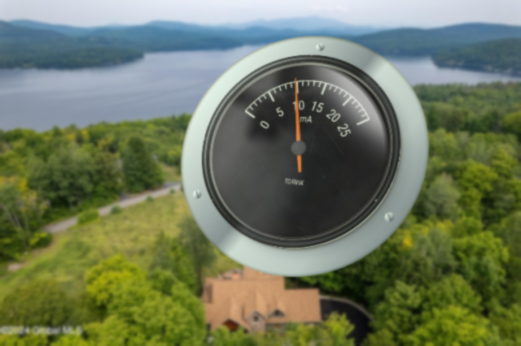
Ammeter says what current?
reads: 10 mA
